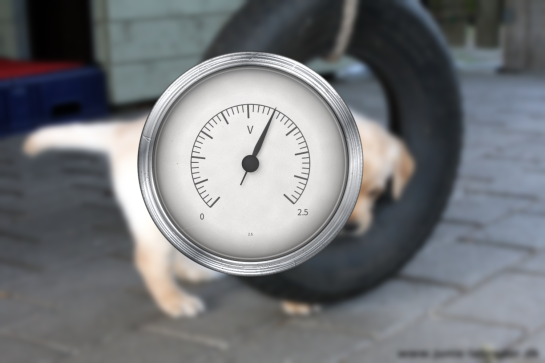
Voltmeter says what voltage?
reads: 1.5 V
